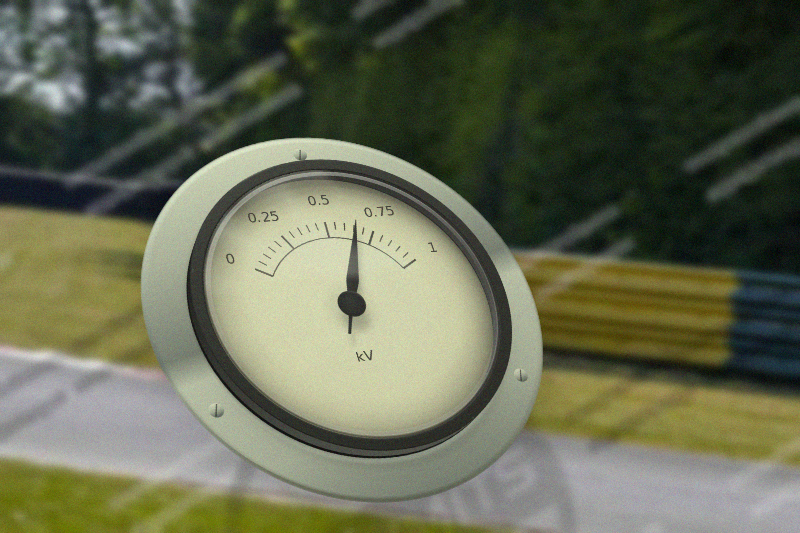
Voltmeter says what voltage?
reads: 0.65 kV
